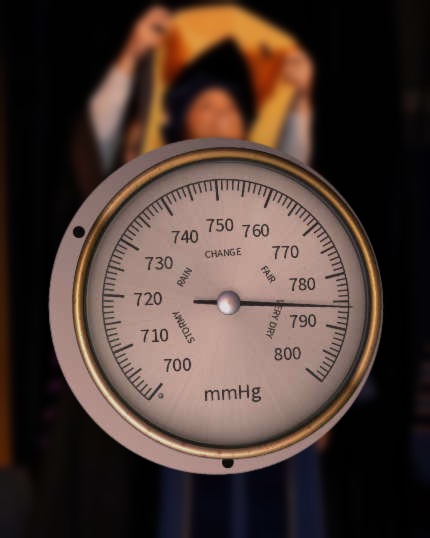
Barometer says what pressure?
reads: 786 mmHg
